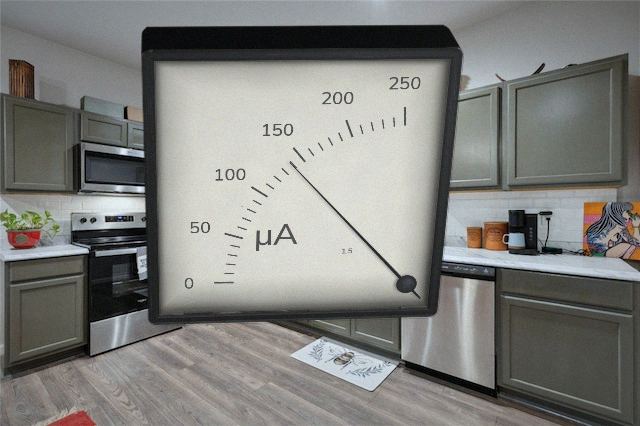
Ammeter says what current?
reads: 140 µA
